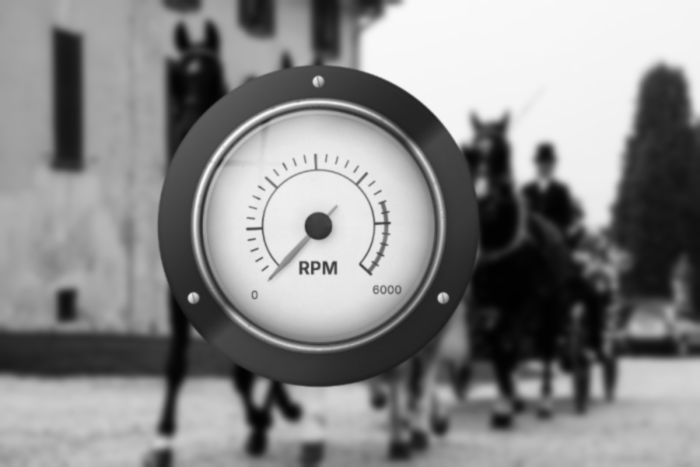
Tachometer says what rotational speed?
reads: 0 rpm
